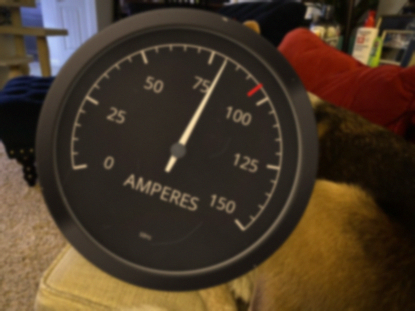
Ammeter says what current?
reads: 80 A
